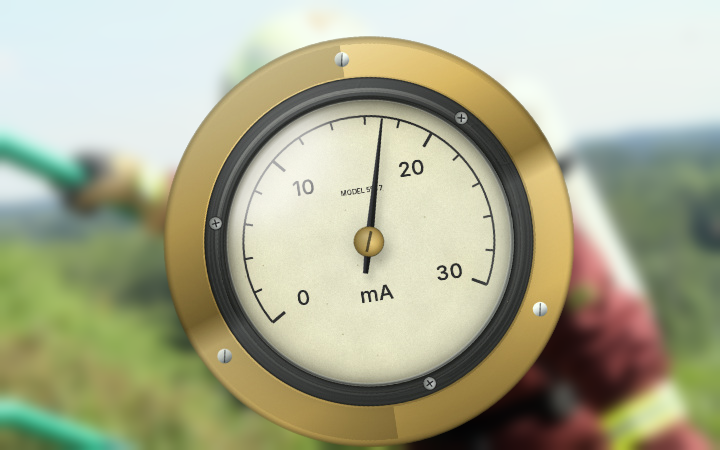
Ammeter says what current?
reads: 17 mA
